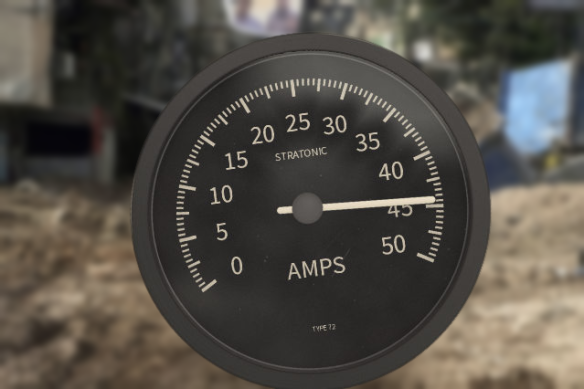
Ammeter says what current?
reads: 44.5 A
